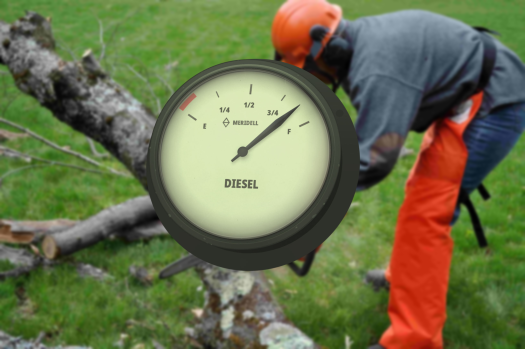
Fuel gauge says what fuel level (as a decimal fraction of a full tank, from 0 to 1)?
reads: 0.875
